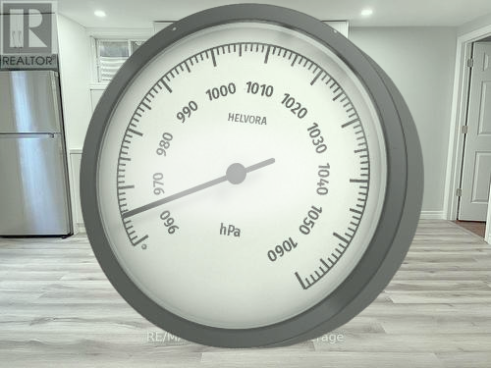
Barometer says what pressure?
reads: 965 hPa
